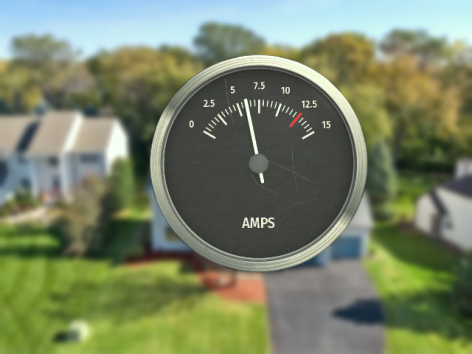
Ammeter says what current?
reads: 6 A
